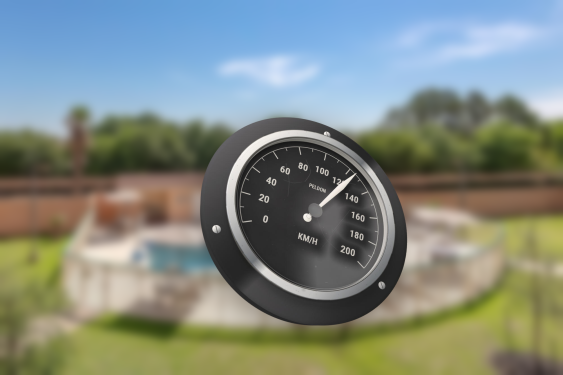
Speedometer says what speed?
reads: 125 km/h
